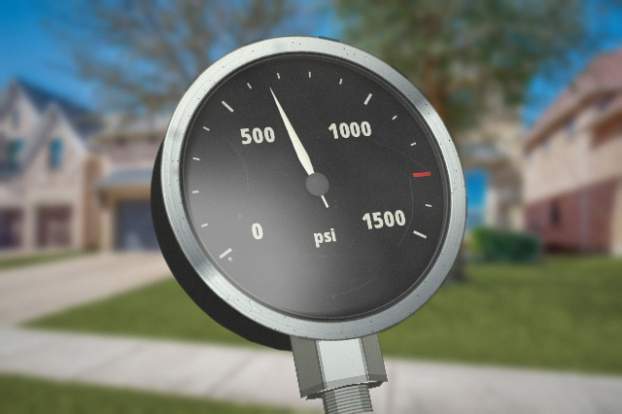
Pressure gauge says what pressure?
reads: 650 psi
